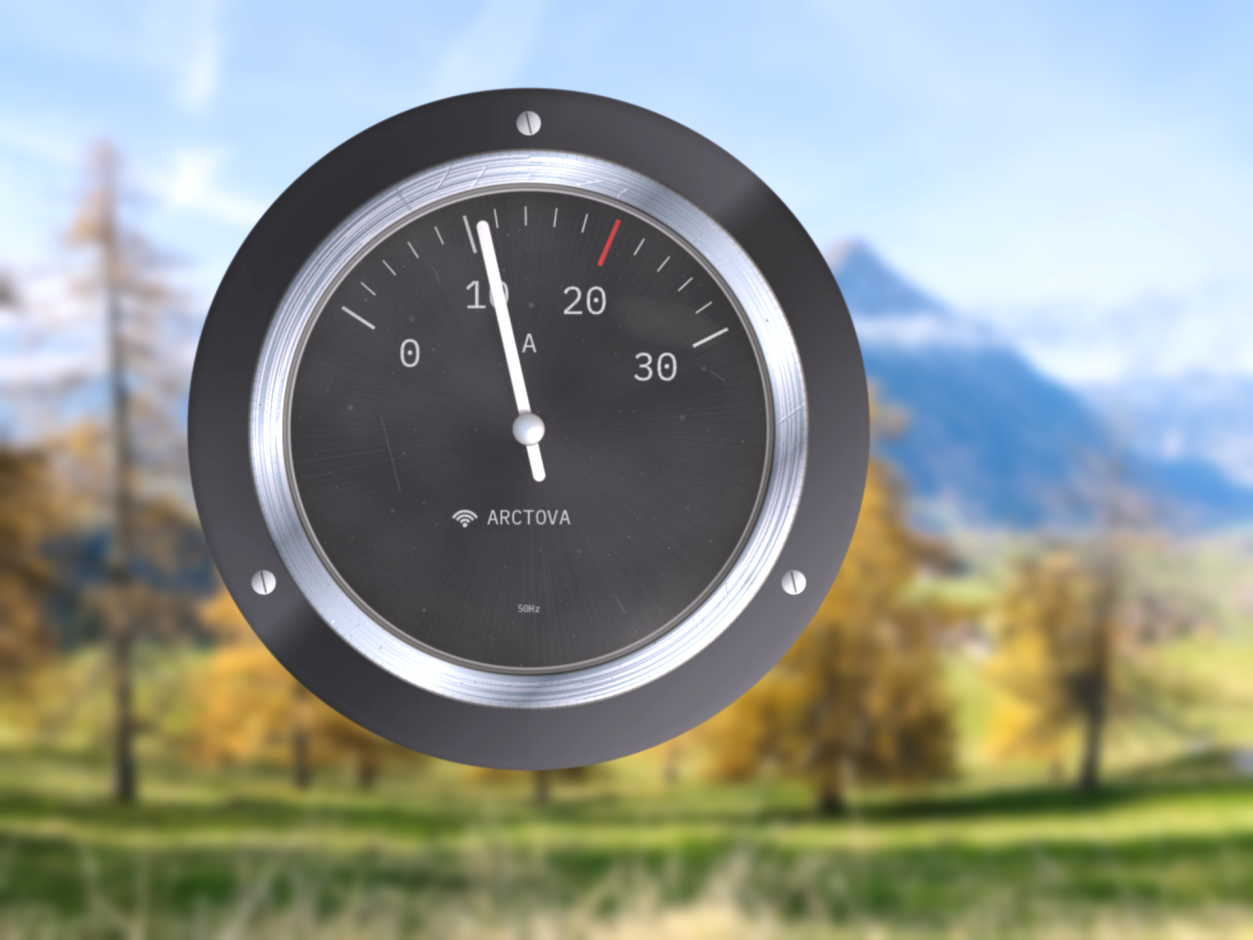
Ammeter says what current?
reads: 11 A
